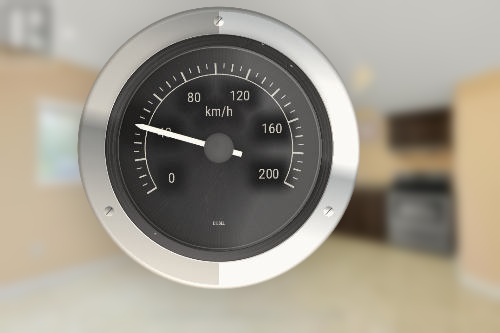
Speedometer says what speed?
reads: 40 km/h
